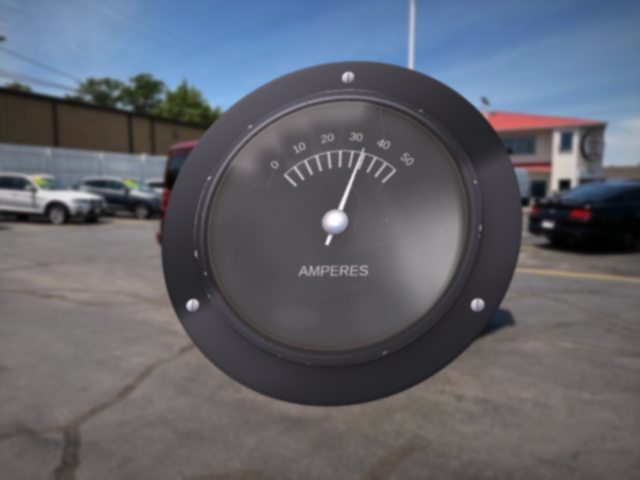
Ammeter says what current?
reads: 35 A
